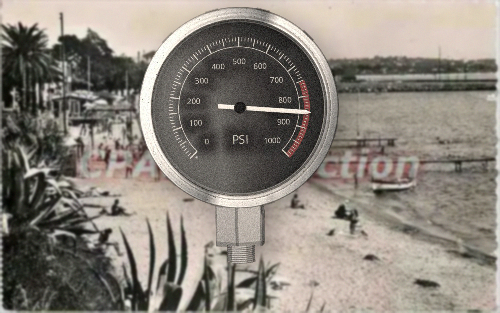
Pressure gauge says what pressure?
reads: 850 psi
